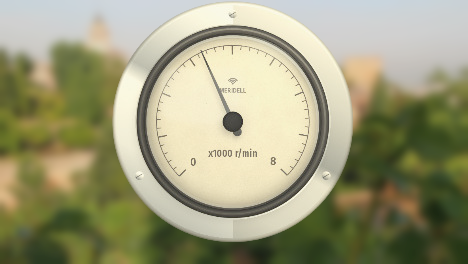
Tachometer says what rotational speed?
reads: 3300 rpm
